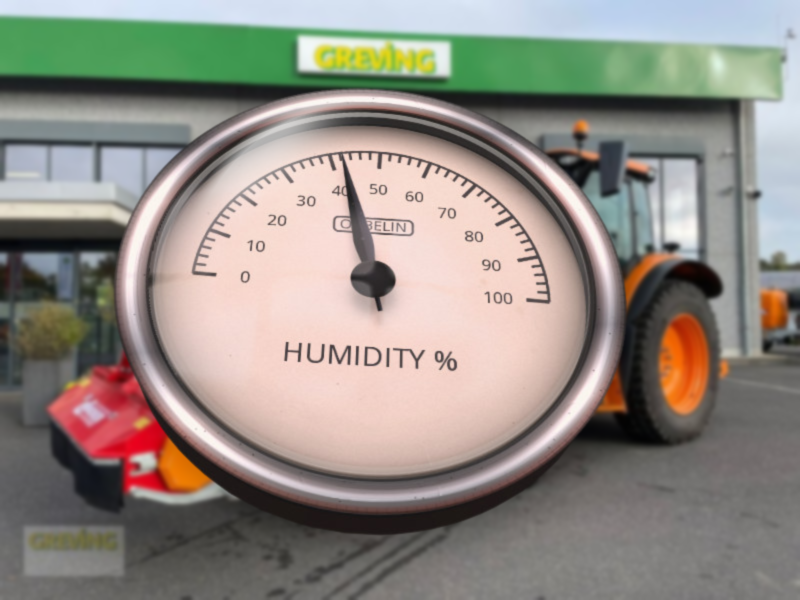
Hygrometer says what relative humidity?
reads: 42 %
